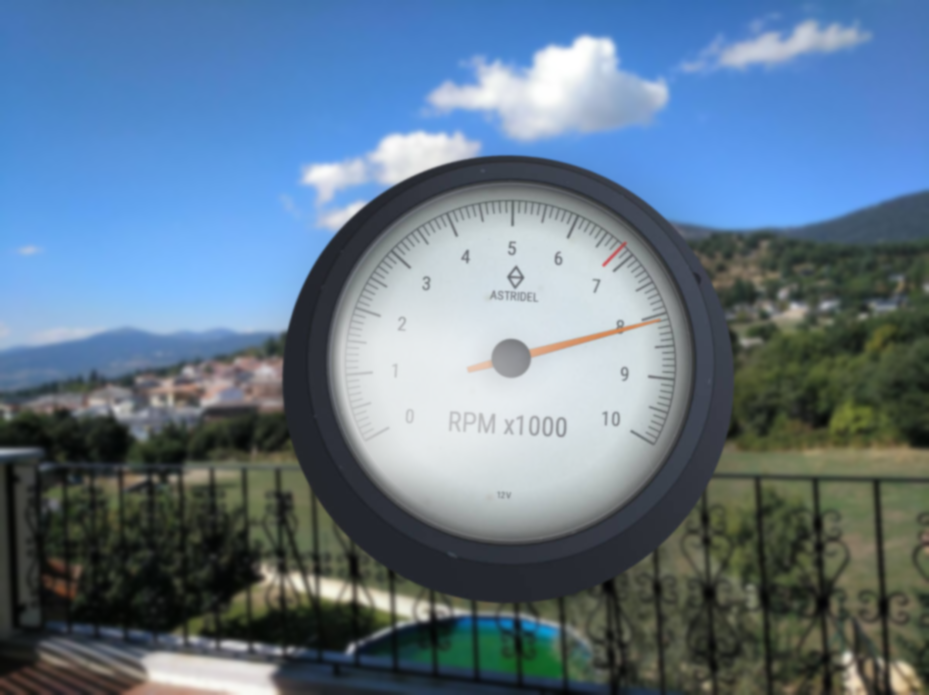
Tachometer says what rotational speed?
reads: 8100 rpm
